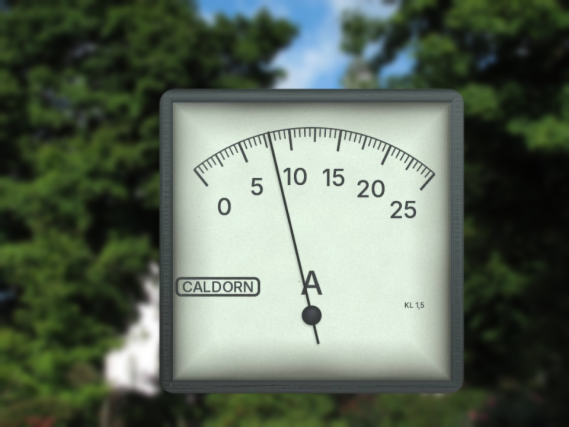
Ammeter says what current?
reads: 8 A
